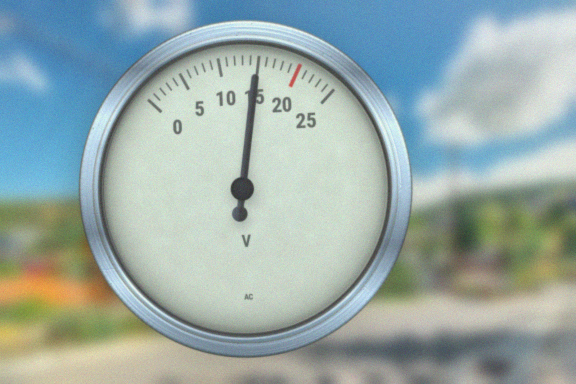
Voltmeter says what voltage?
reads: 15 V
